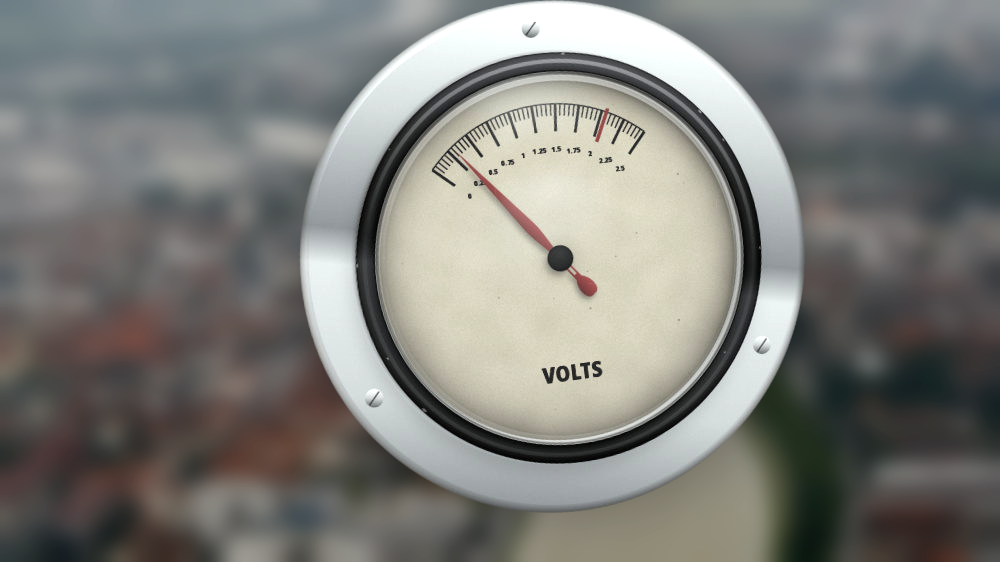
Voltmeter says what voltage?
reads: 0.3 V
